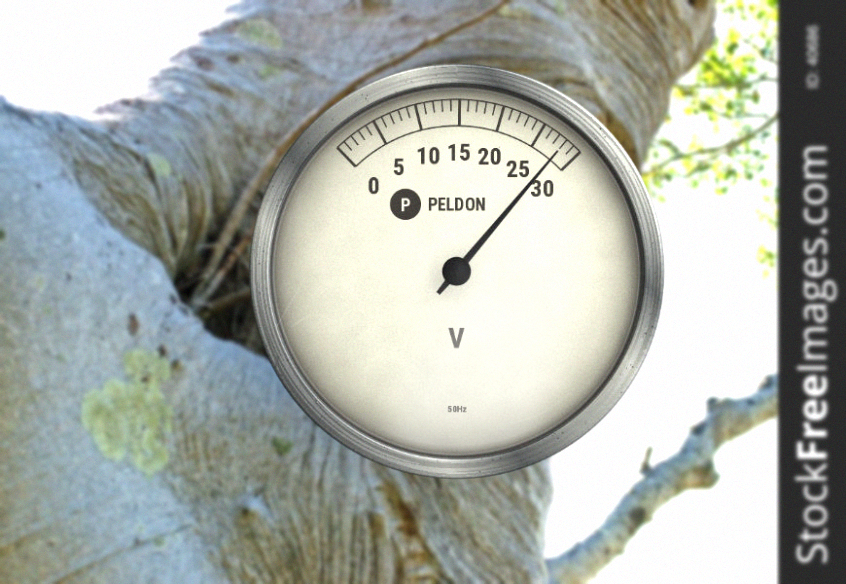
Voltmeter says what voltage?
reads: 28 V
